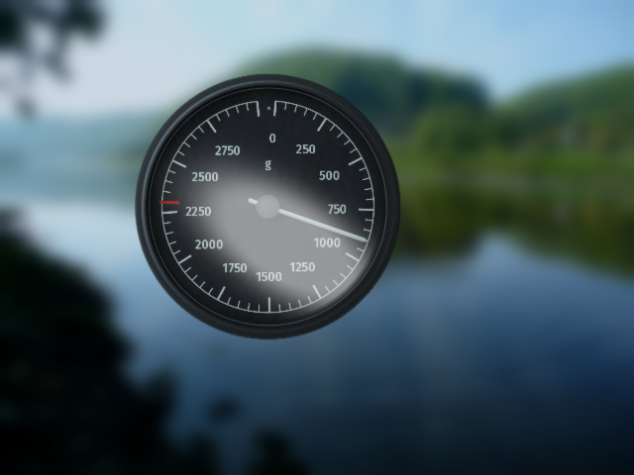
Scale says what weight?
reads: 900 g
